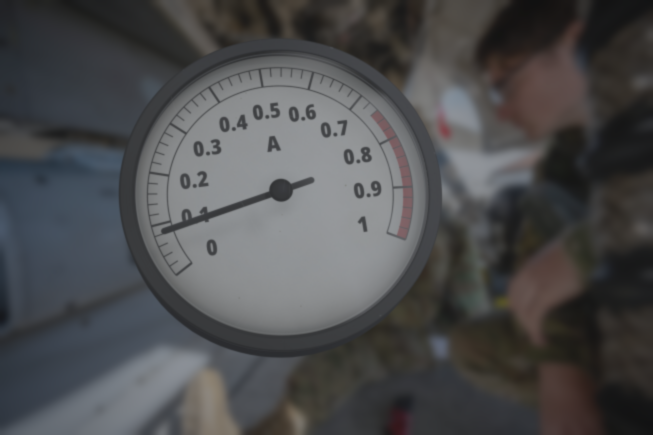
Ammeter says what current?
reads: 0.08 A
